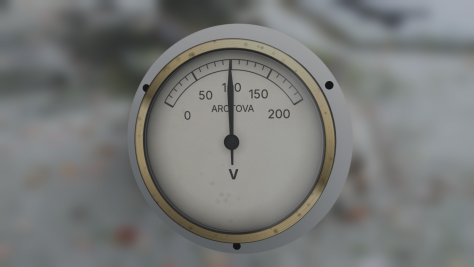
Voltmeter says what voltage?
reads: 100 V
